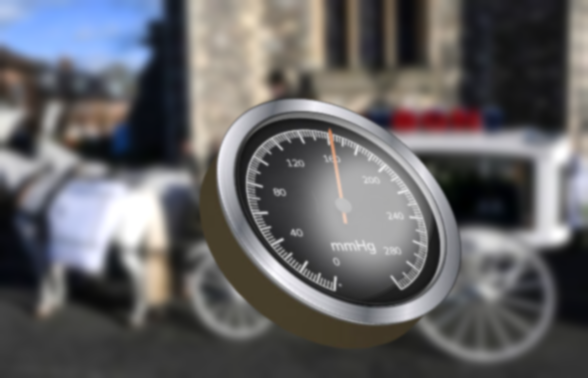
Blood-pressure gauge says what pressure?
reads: 160 mmHg
